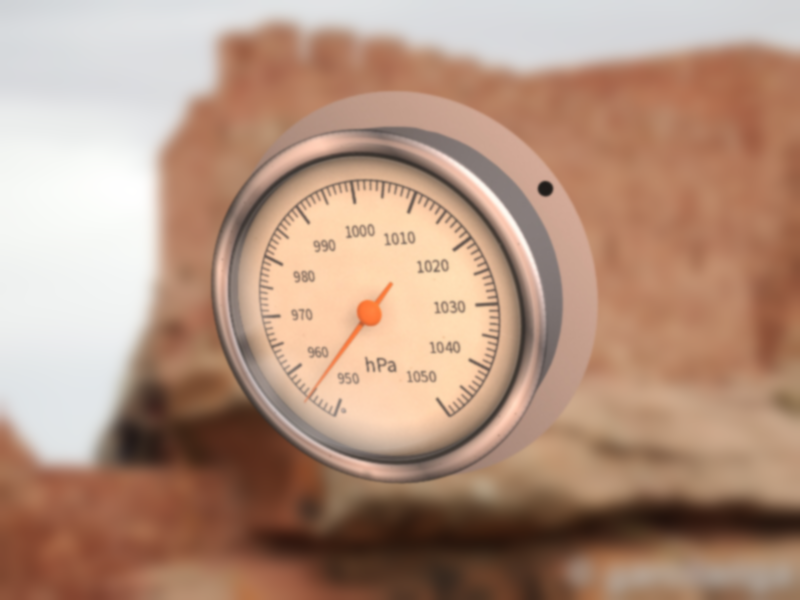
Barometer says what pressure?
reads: 955 hPa
